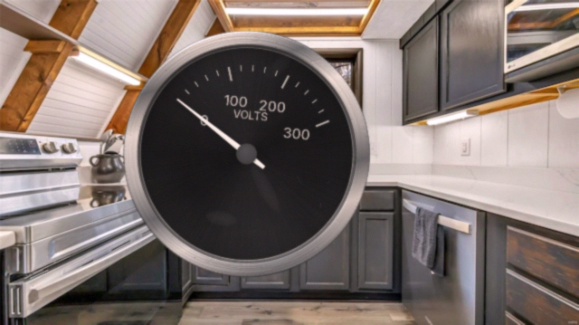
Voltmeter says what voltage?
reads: 0 V
